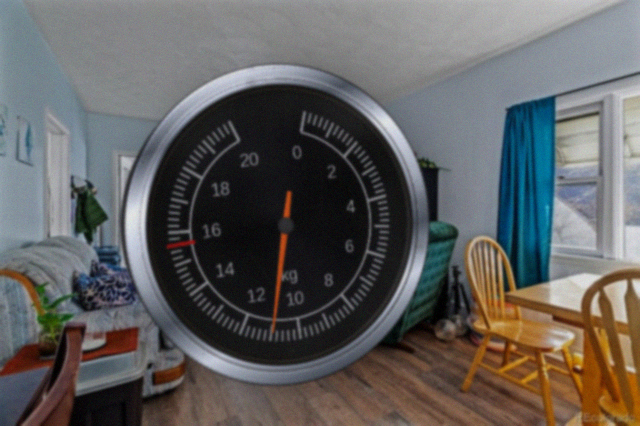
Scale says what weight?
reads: 11 kg
